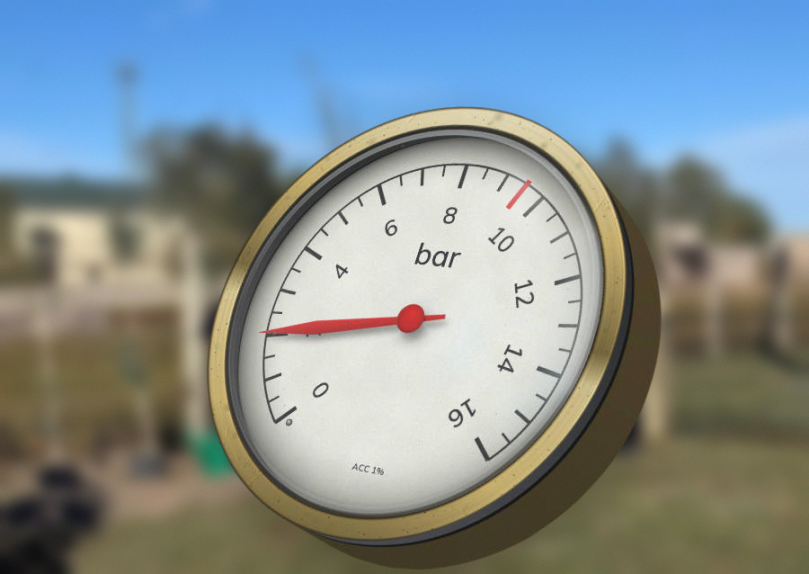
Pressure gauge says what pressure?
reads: 2 bar
